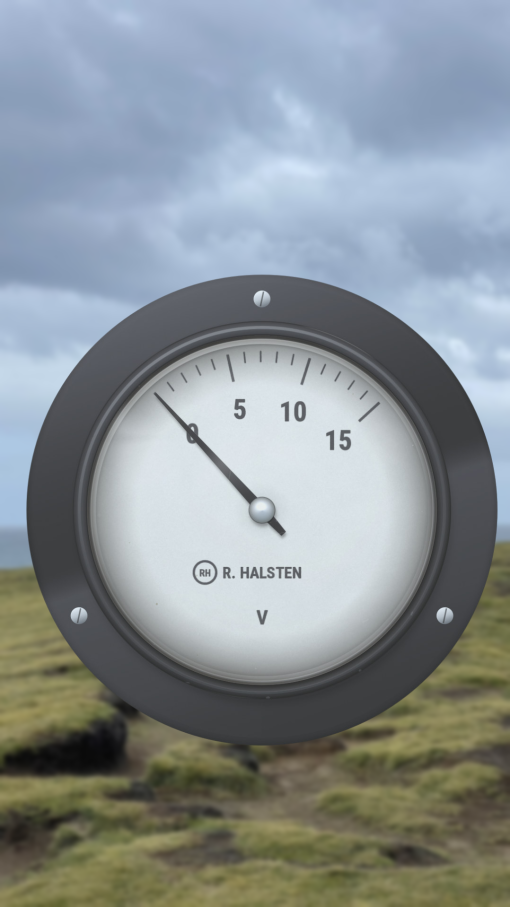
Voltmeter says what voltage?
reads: 0 V
